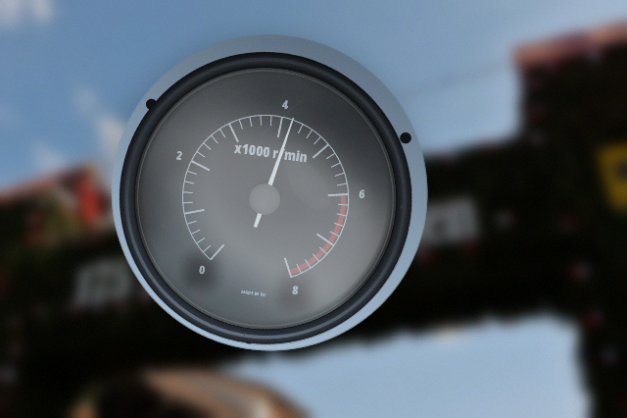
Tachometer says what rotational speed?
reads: 4200 rpm
